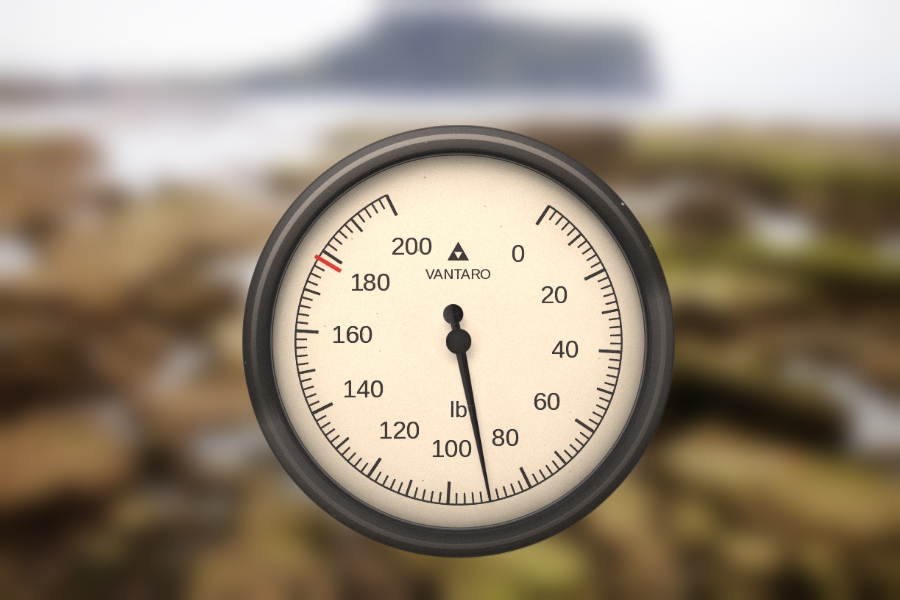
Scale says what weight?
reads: 90 lb
